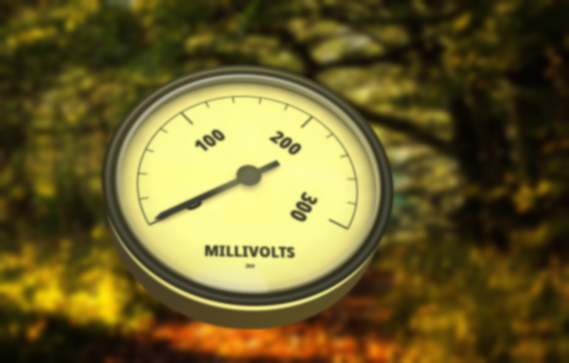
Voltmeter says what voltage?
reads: 0 mV
